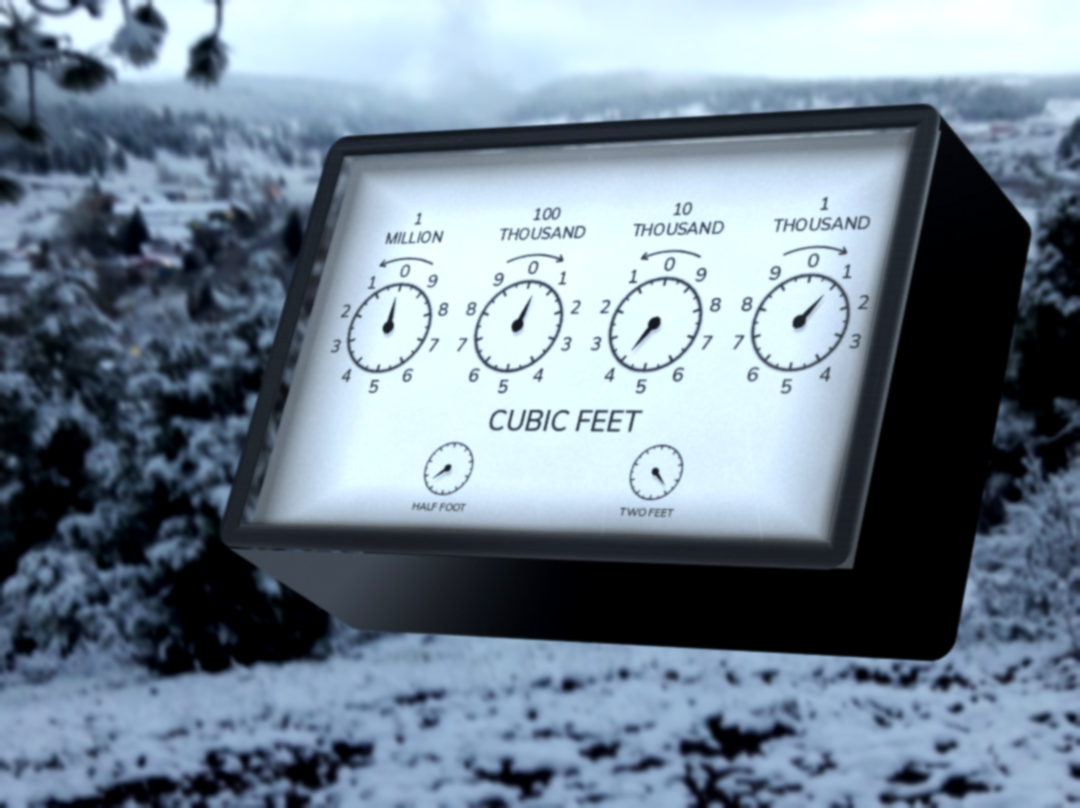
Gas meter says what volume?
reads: 4100 ft³
